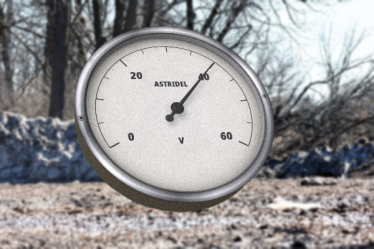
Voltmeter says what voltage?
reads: 40 V
